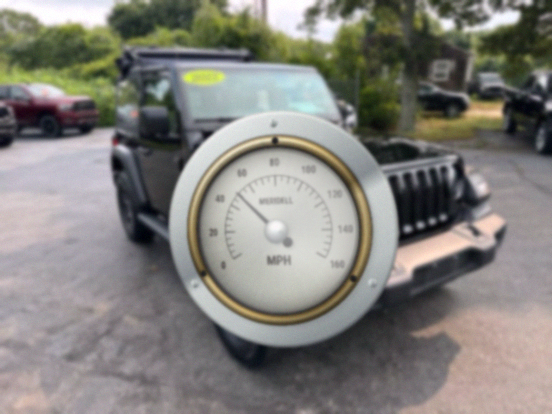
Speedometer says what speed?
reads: 50 mph
